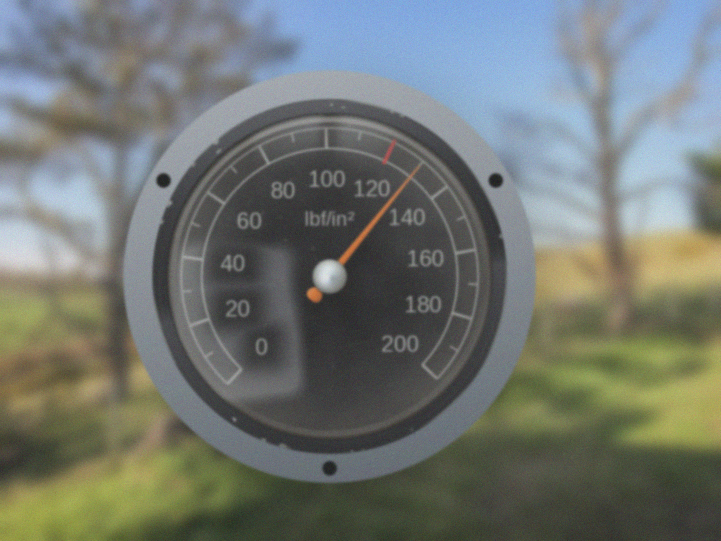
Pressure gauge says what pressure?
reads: 130 psi
